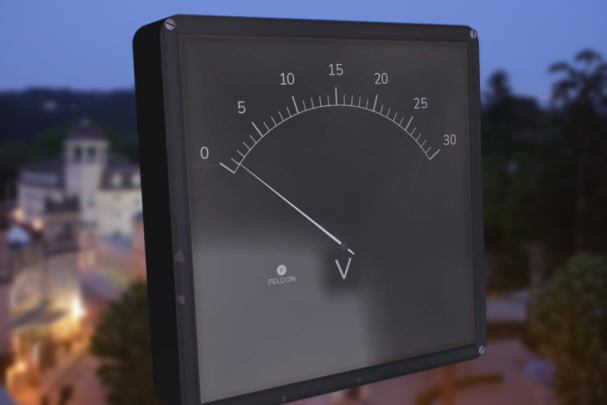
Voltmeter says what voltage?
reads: 1 V
